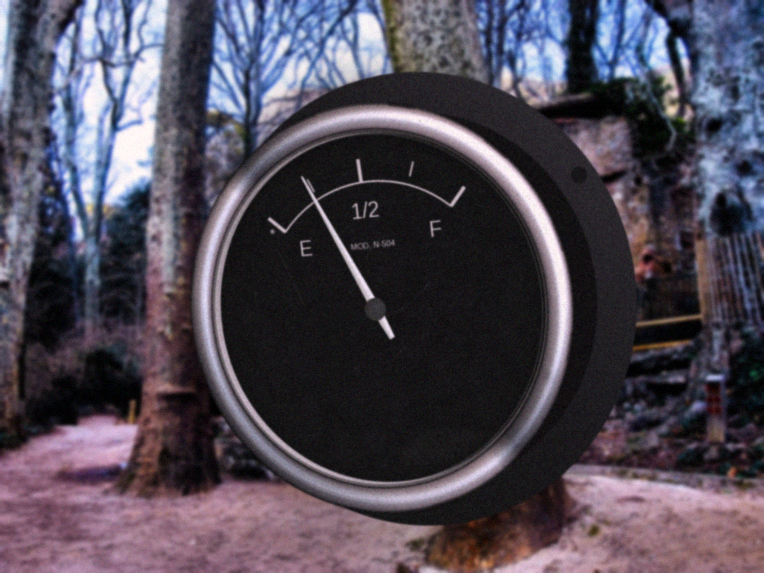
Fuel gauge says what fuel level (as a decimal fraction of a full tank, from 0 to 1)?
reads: 0.25
